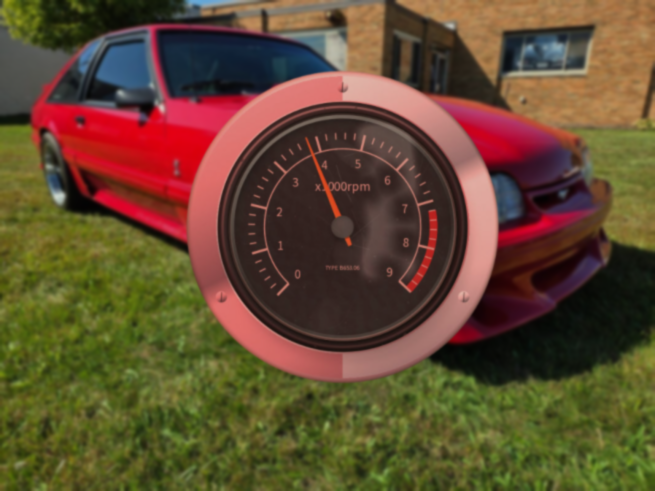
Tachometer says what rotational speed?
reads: 3800 rpm
